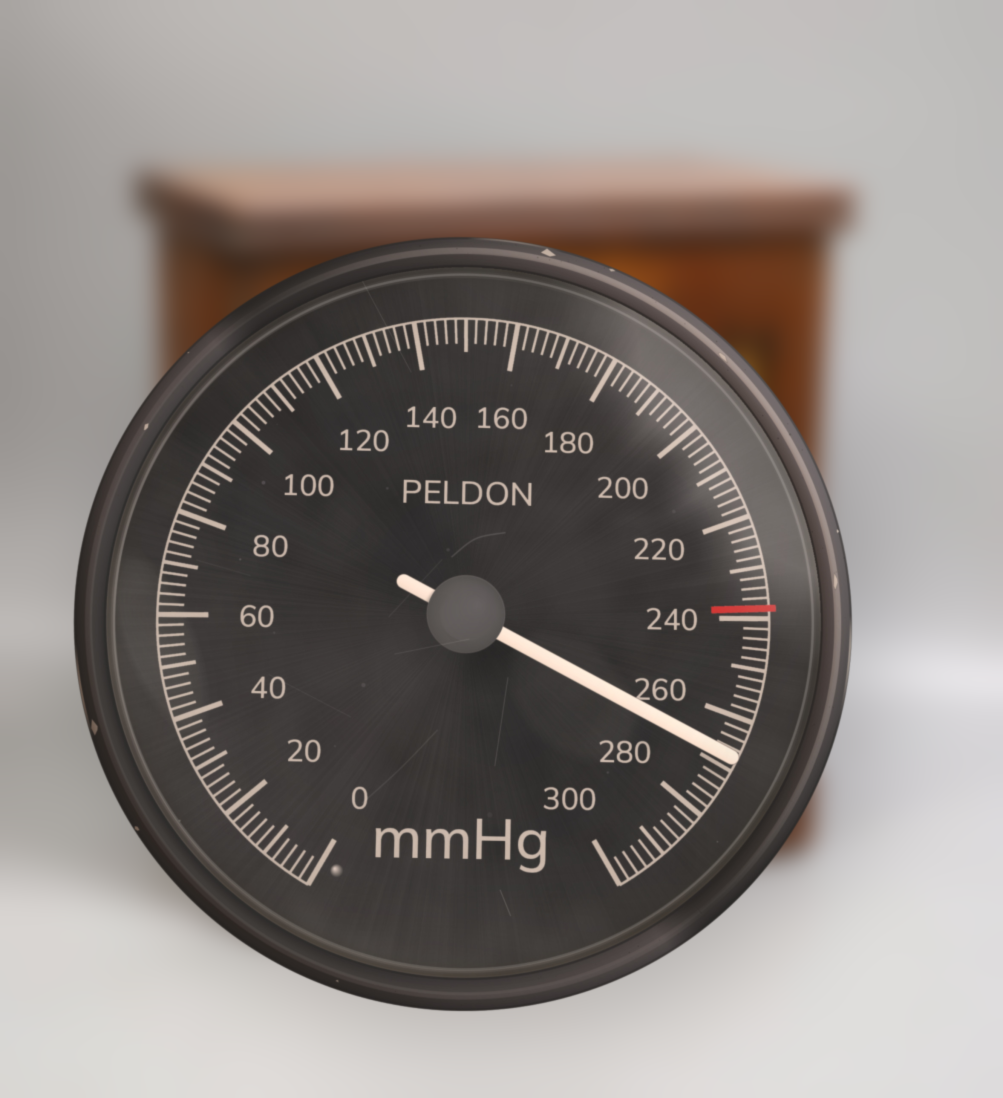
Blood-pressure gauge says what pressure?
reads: 268 mmHg
